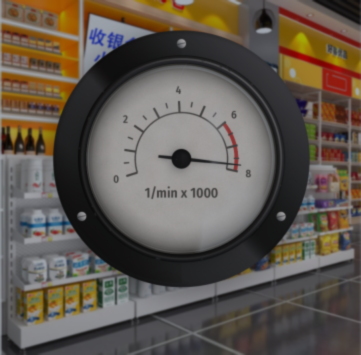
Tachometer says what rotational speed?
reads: 7750 rpm
